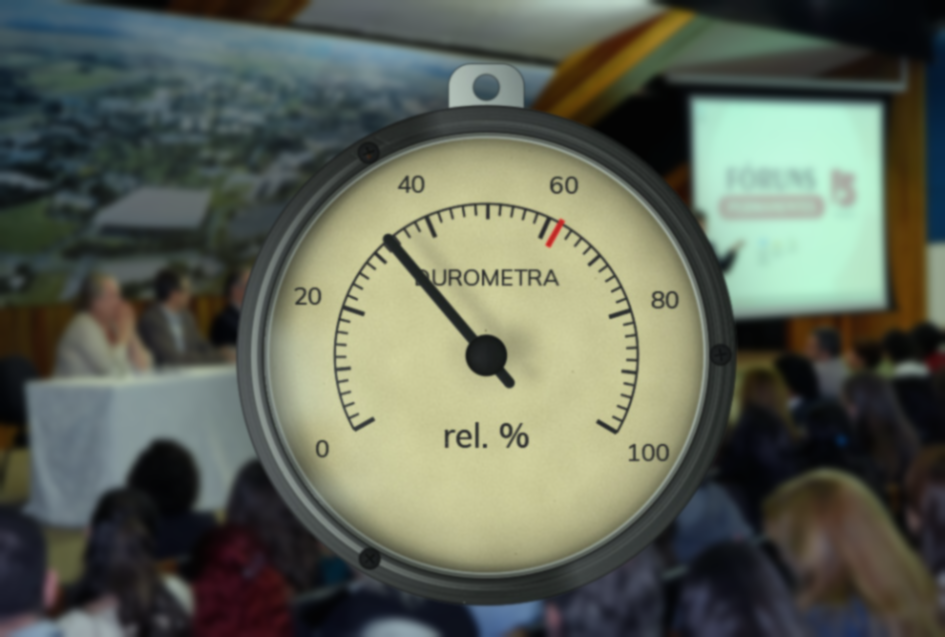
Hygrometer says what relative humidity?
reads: 33 %
